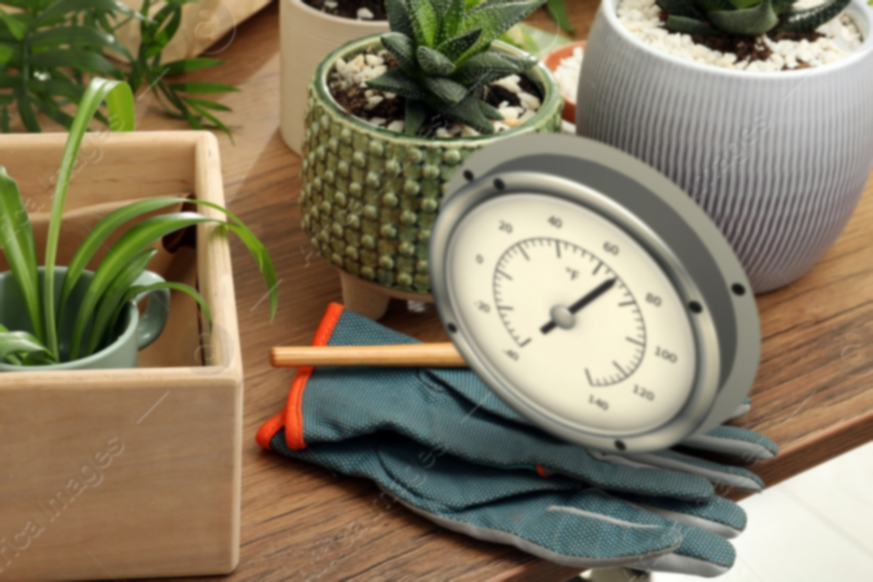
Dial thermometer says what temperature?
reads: 68 °F
